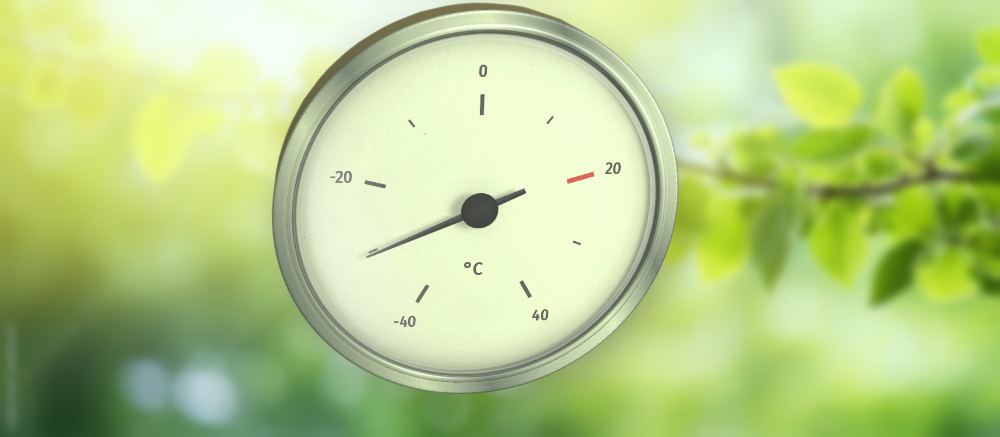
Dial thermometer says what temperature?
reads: -30 °C
